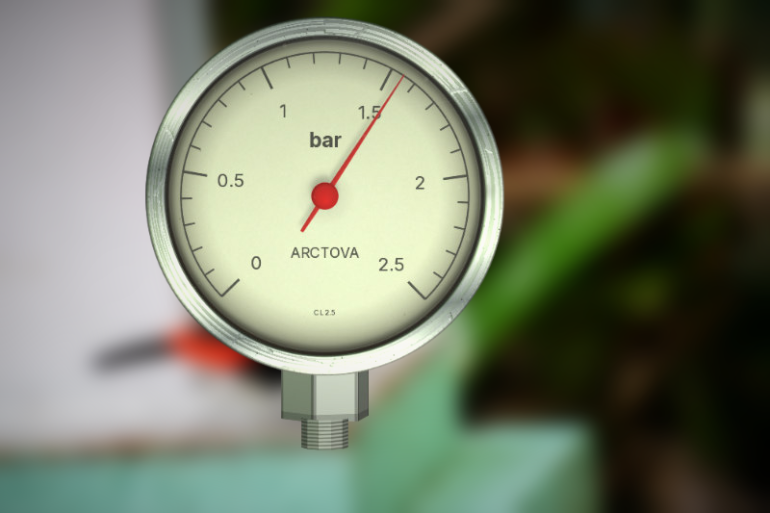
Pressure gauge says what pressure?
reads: 1.55 bar
